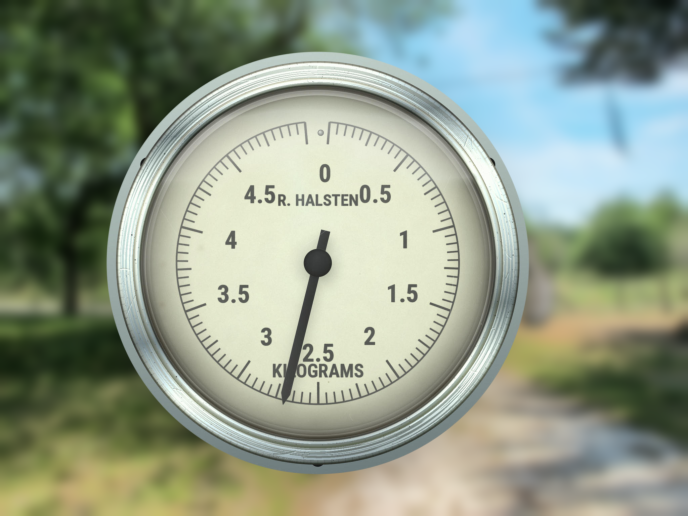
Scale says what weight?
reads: 2.7 kg
